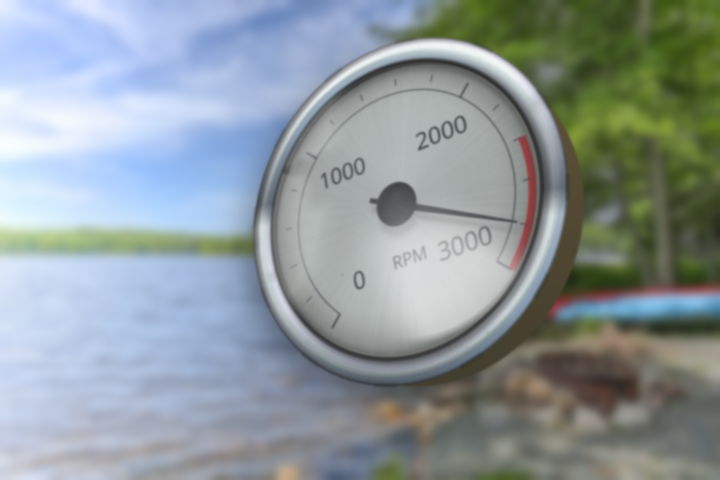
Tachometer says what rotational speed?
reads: 2800 rpm
